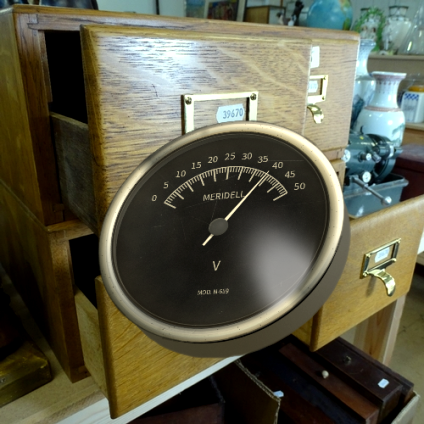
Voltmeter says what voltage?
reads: 40 V
